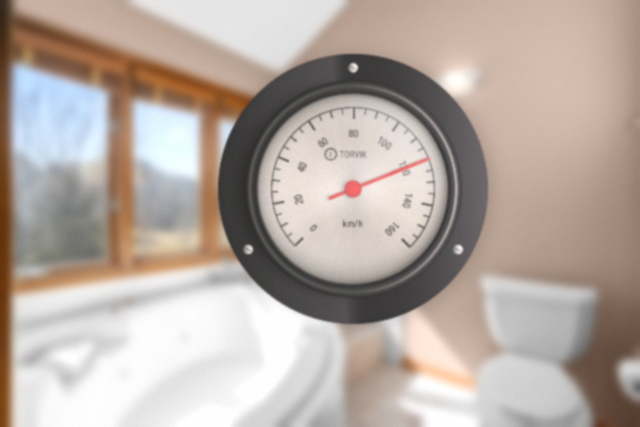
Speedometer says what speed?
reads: 120 km/h
